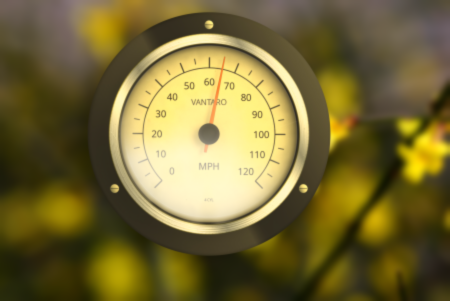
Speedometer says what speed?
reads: 65 mph
